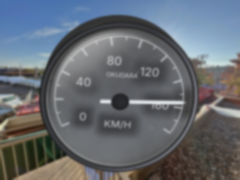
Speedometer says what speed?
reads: 155 km/h
